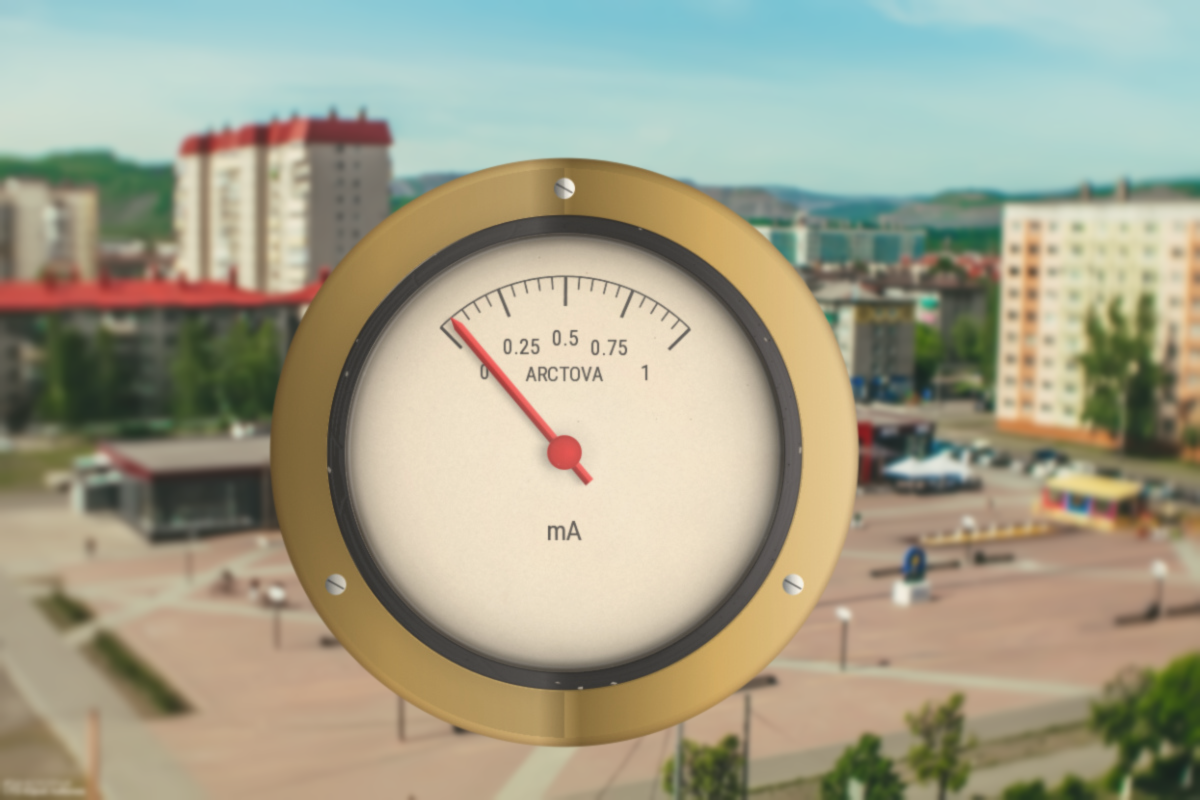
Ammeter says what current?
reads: 0.05 mA
